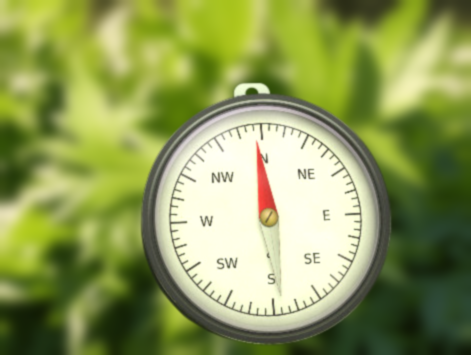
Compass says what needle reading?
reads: 355 °
